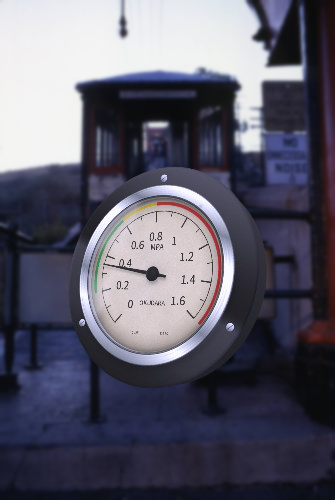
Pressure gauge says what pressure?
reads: 0.35 MPa
